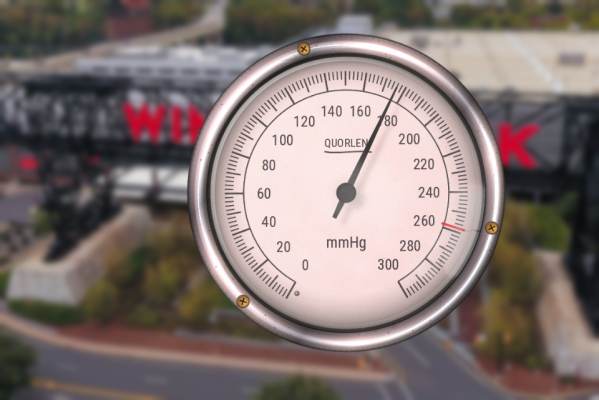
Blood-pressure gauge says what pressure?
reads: 176 mmHg
